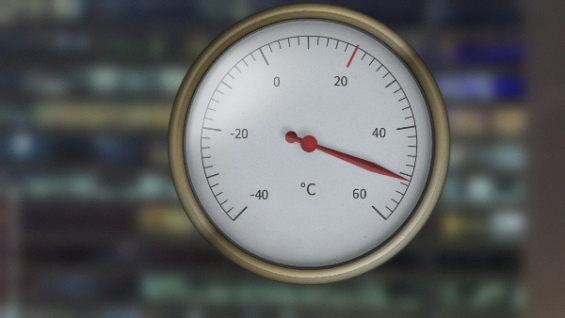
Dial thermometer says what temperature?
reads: 51 °C
